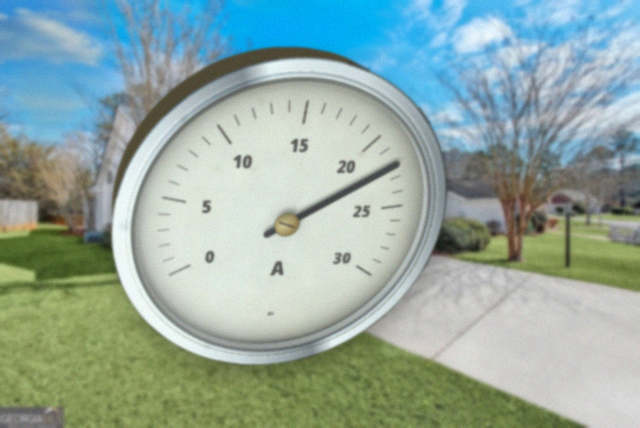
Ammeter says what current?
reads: 22 A
